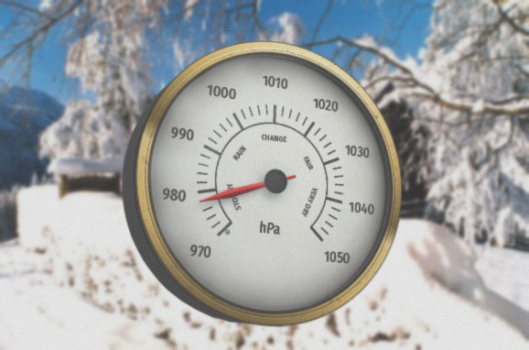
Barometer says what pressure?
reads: 978 hPa
